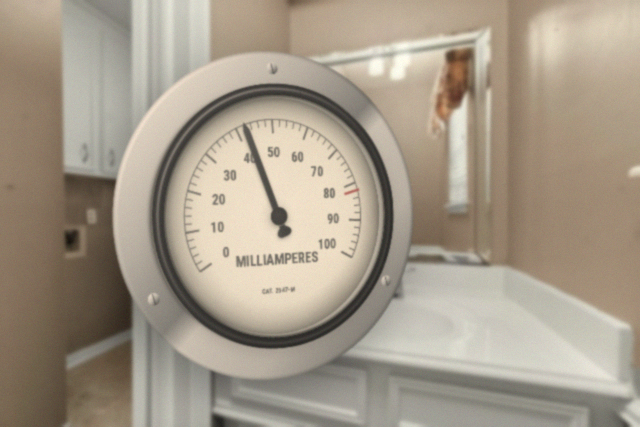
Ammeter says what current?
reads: 42 mA
